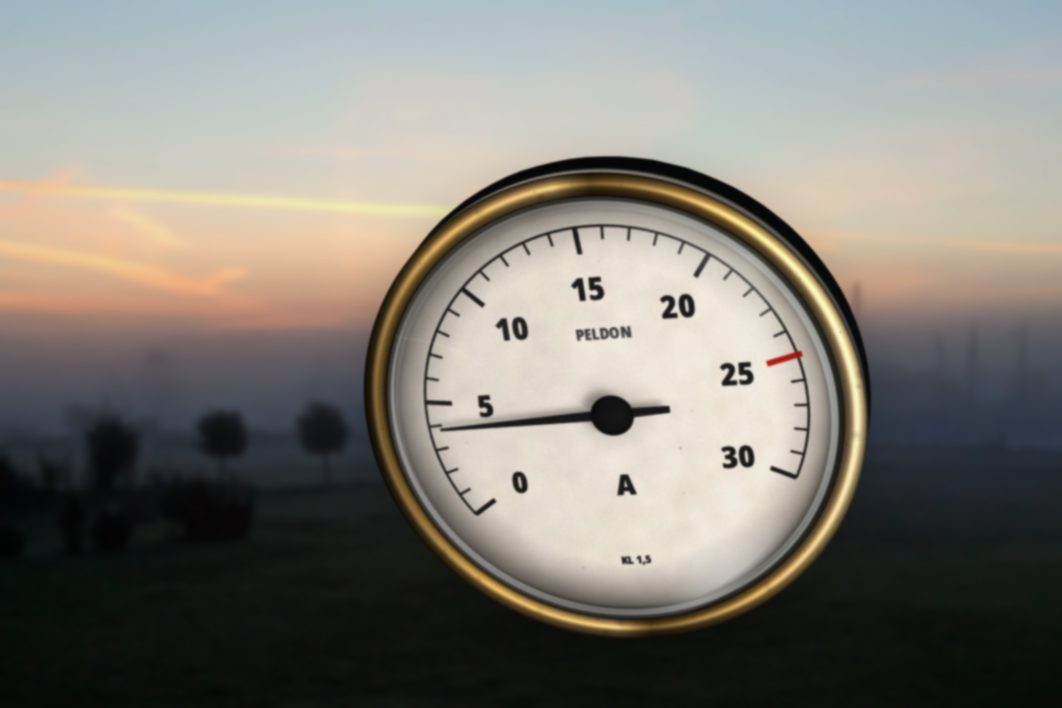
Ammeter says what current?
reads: 4 A
